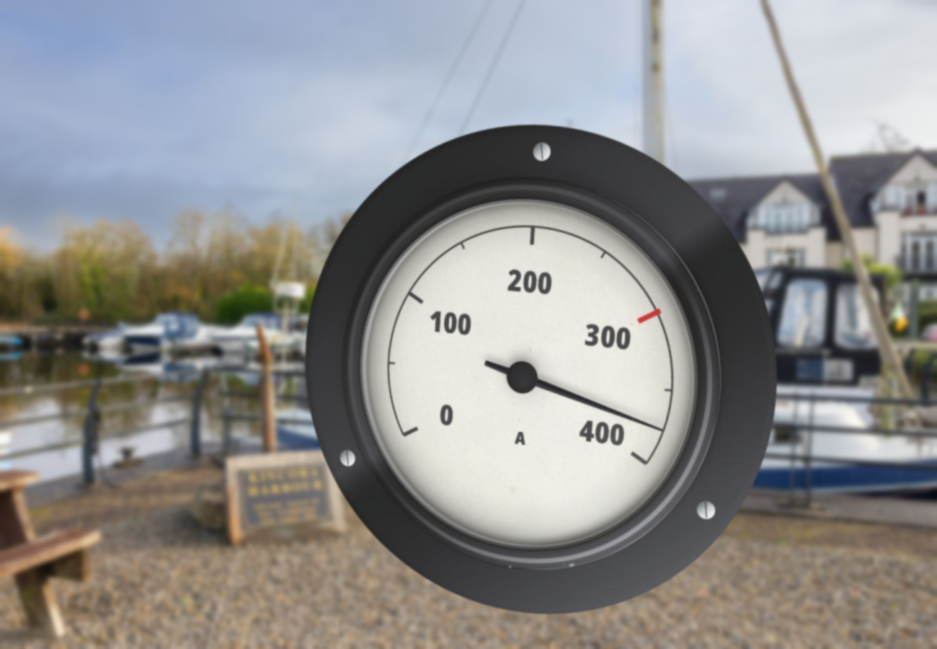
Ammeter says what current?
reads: 375 A
